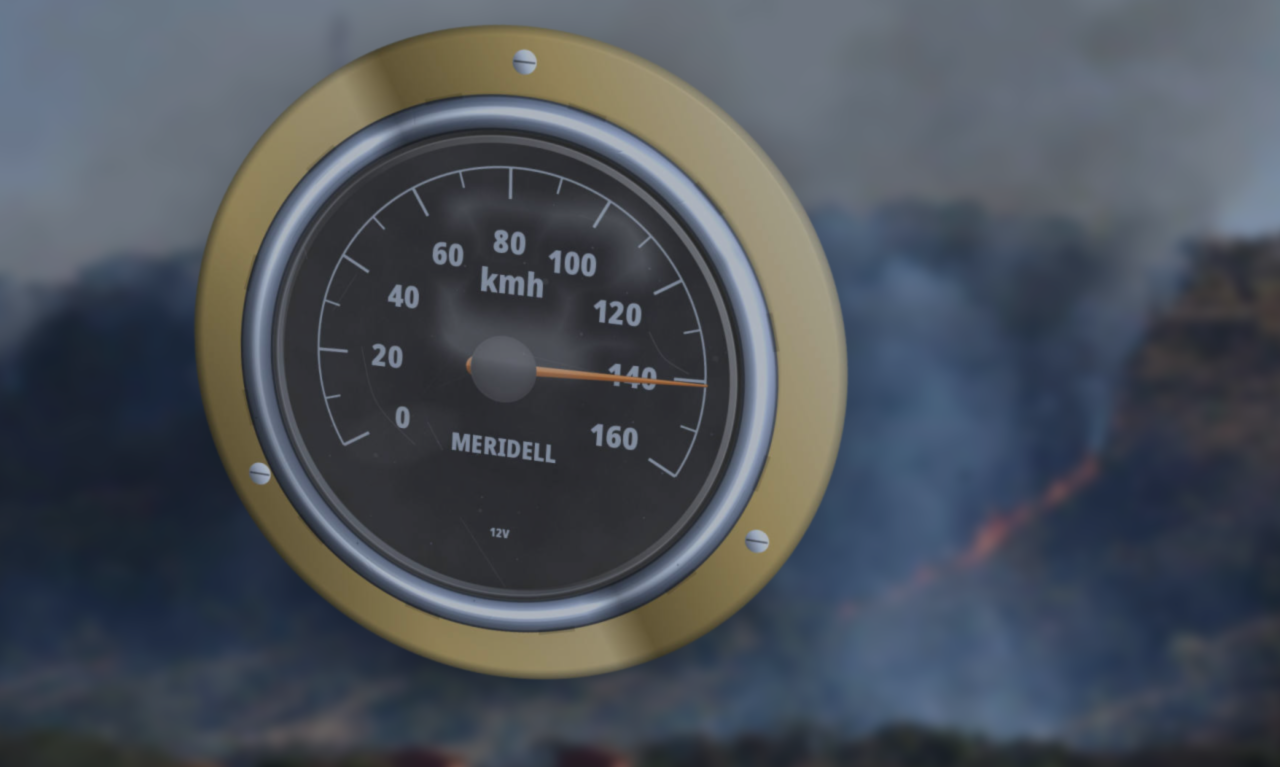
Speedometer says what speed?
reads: 140 km/h
